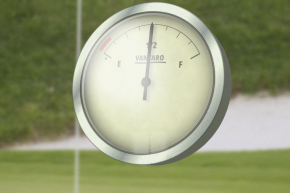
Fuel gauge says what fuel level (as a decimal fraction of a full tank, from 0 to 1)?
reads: 0.5
